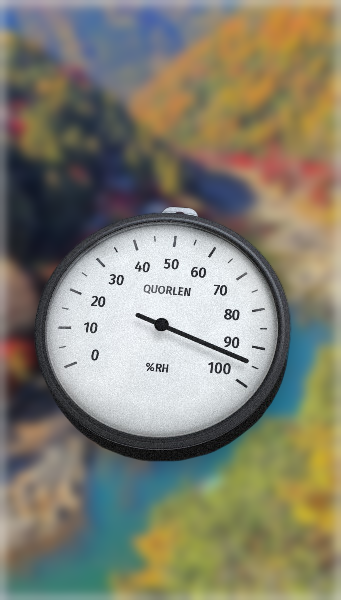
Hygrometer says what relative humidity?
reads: 95 %
